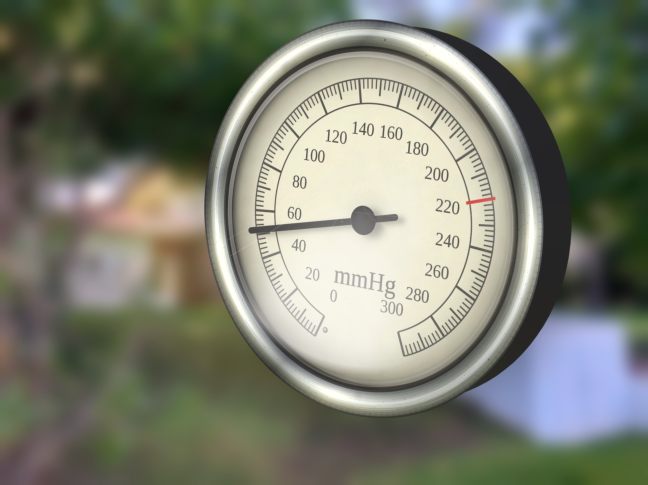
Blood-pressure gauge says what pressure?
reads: 52 mmHg
